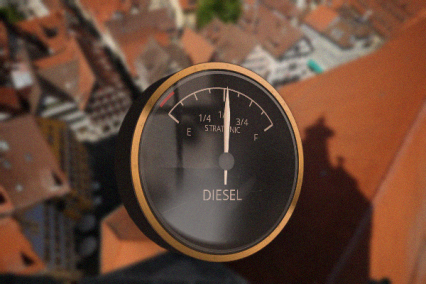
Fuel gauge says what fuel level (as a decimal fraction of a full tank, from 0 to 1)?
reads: 0.5
